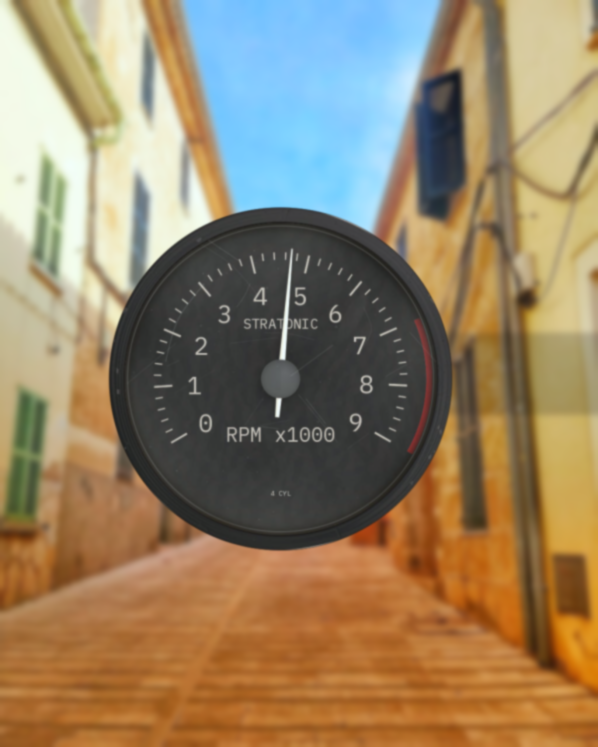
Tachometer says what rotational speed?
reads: 4700 rpm
